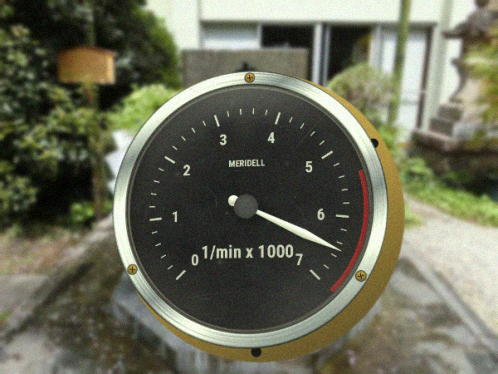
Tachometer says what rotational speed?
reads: 6500 rpm
